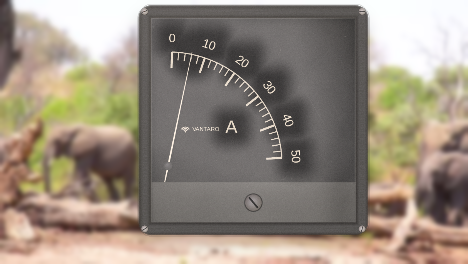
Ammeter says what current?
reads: 6 A
